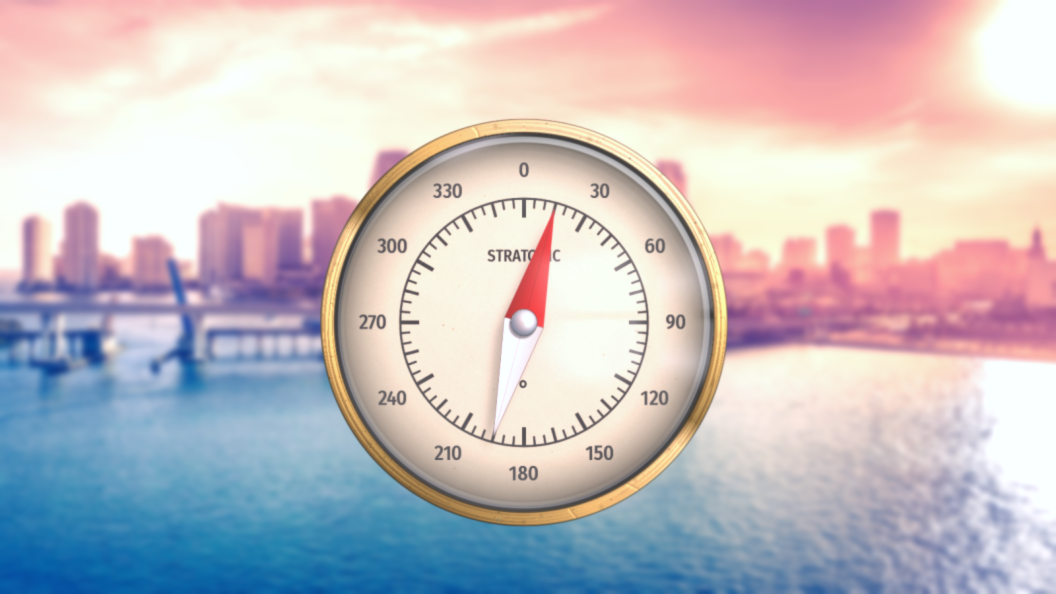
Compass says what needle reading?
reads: 15 °
